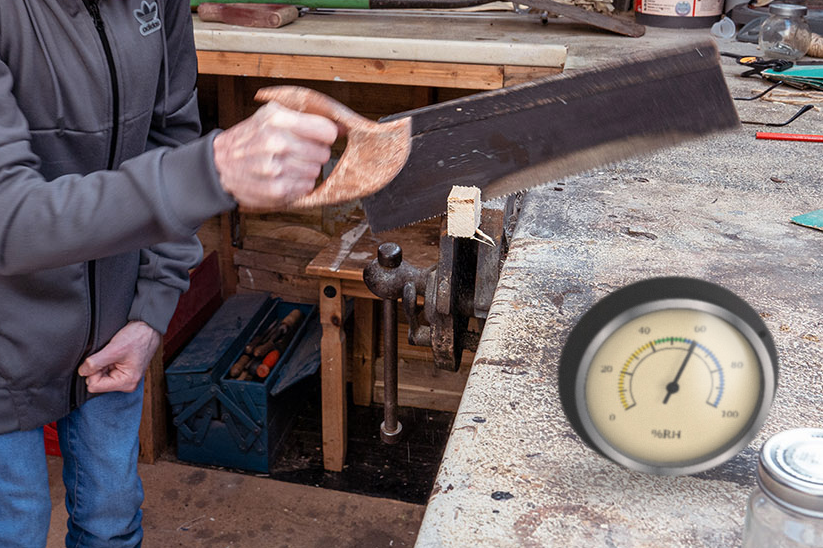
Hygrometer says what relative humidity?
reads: 60 %
